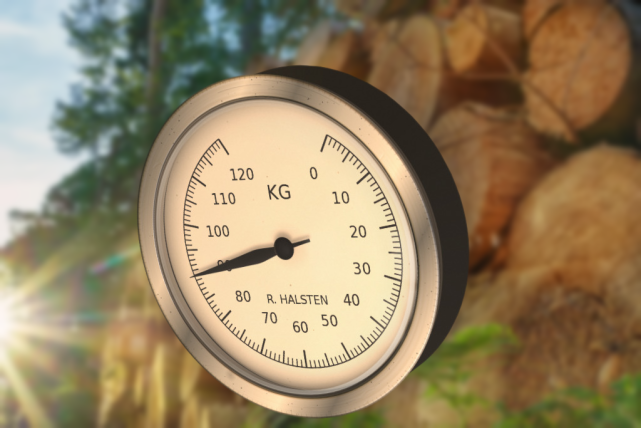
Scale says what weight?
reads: 90 kg
